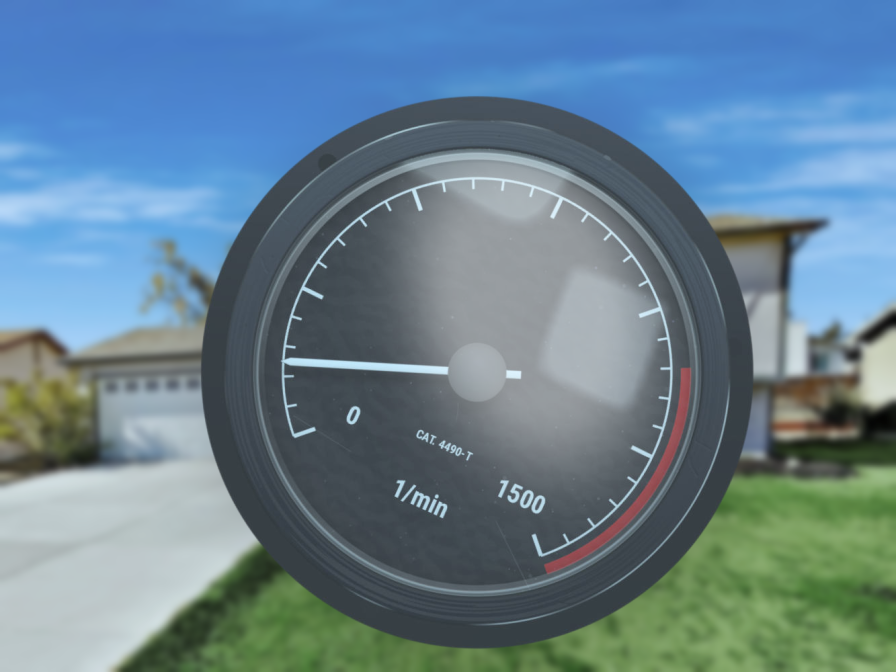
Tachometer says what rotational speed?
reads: 125 rpm
